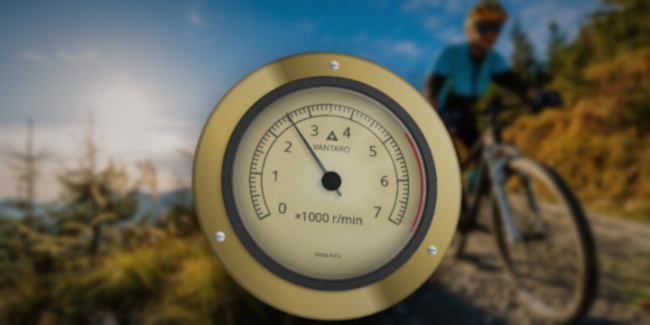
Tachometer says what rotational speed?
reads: 2500 rpm
